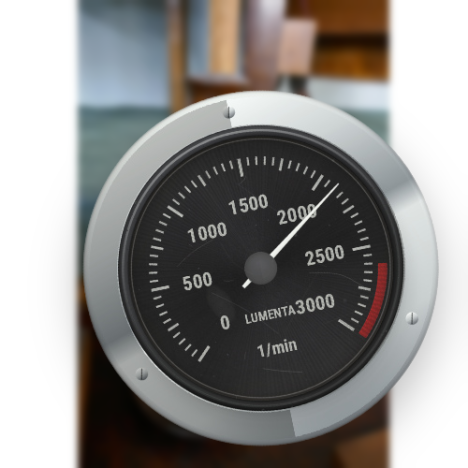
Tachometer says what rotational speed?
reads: 2100 rpm
